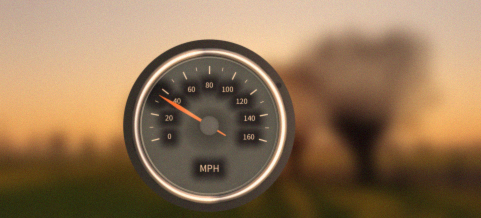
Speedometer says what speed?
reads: 35 mph
